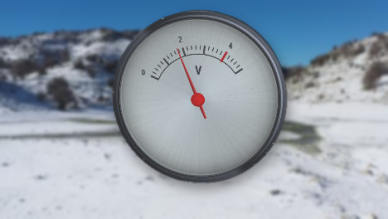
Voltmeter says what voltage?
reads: 1.8 V
